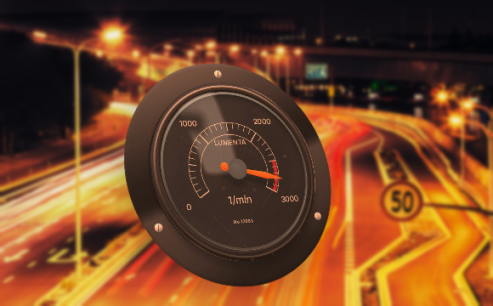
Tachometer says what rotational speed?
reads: 2800 rpm
